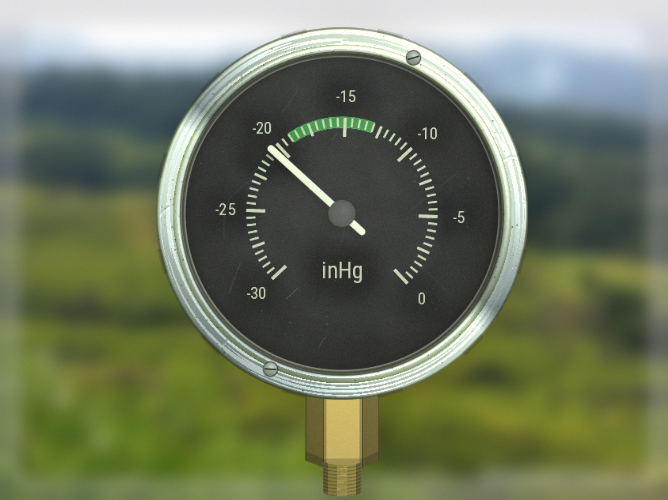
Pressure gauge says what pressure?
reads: -20.5 inHg
